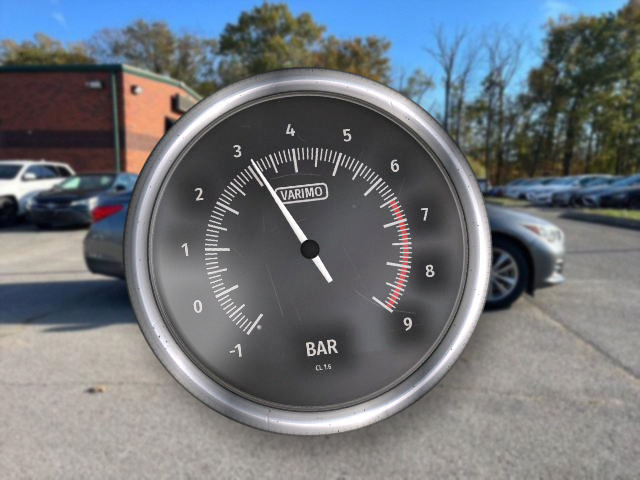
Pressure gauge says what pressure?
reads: 3.1 bar
